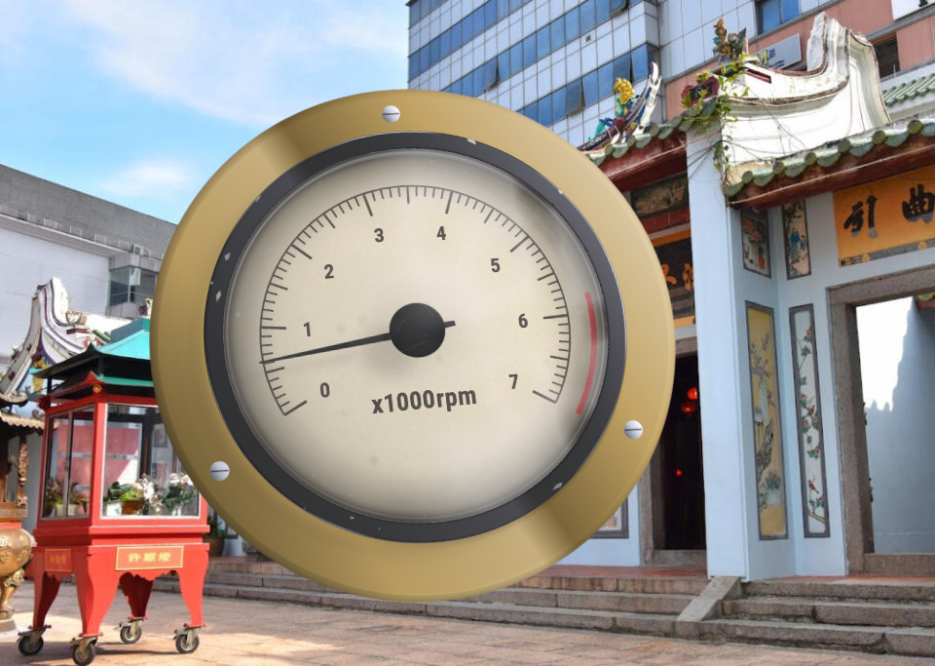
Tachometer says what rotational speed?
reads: 600 rpm
